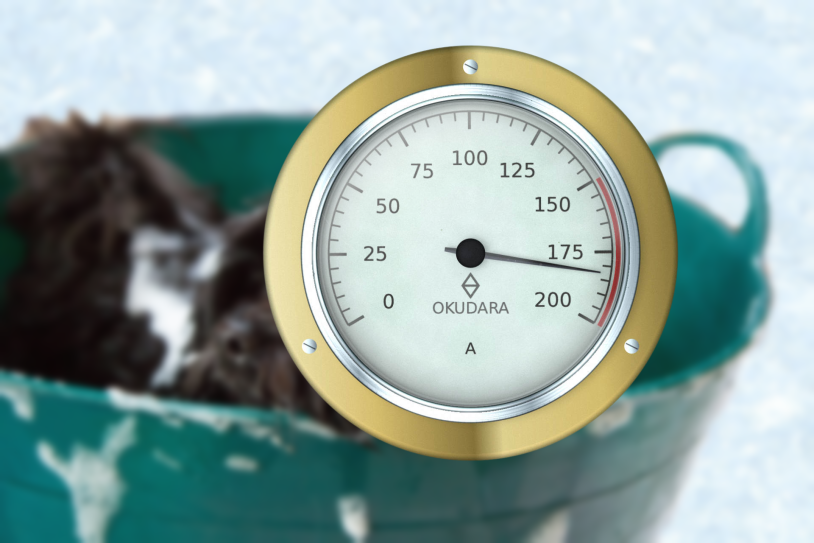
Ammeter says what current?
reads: 182.5 A
